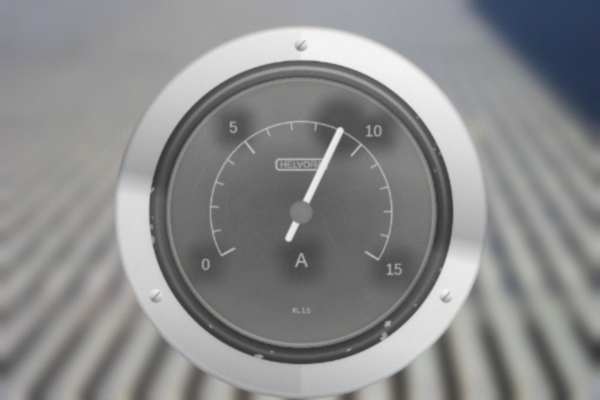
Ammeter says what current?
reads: 9 A
